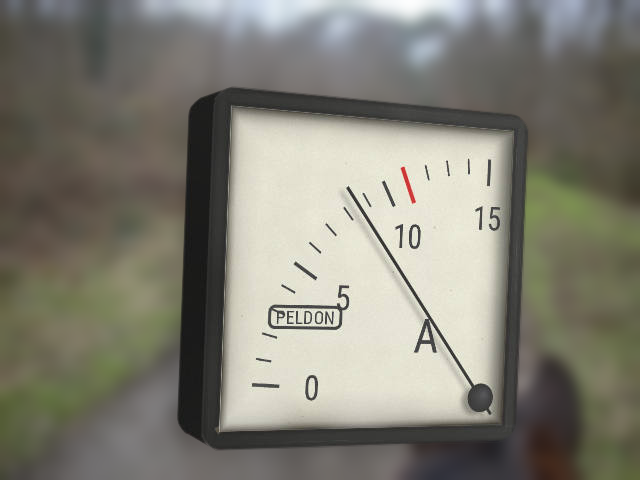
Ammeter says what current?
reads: 8.5 A
